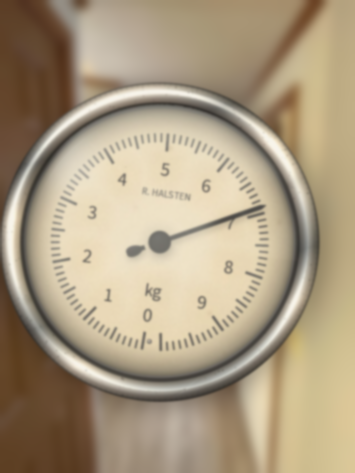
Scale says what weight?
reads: 6.9 kg
